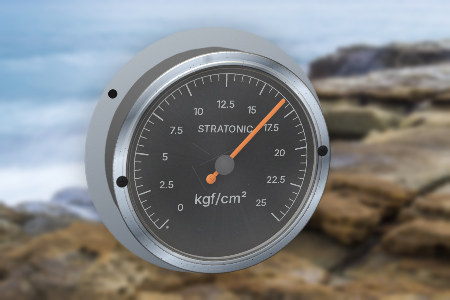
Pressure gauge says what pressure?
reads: 16.5 kg/cm²
